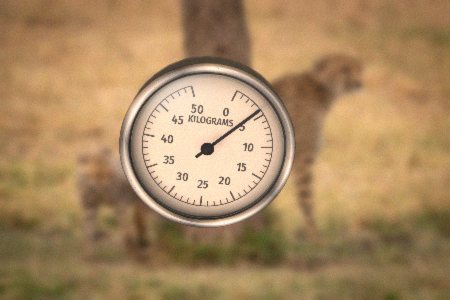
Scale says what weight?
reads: 4 kg
